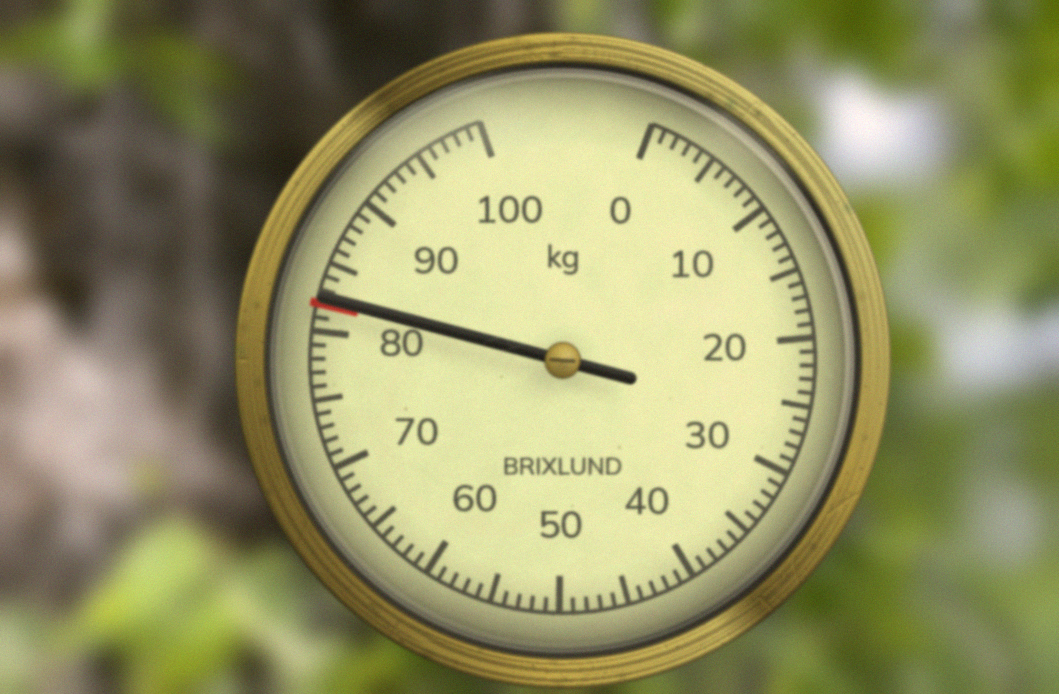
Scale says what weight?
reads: 82.5 kg
